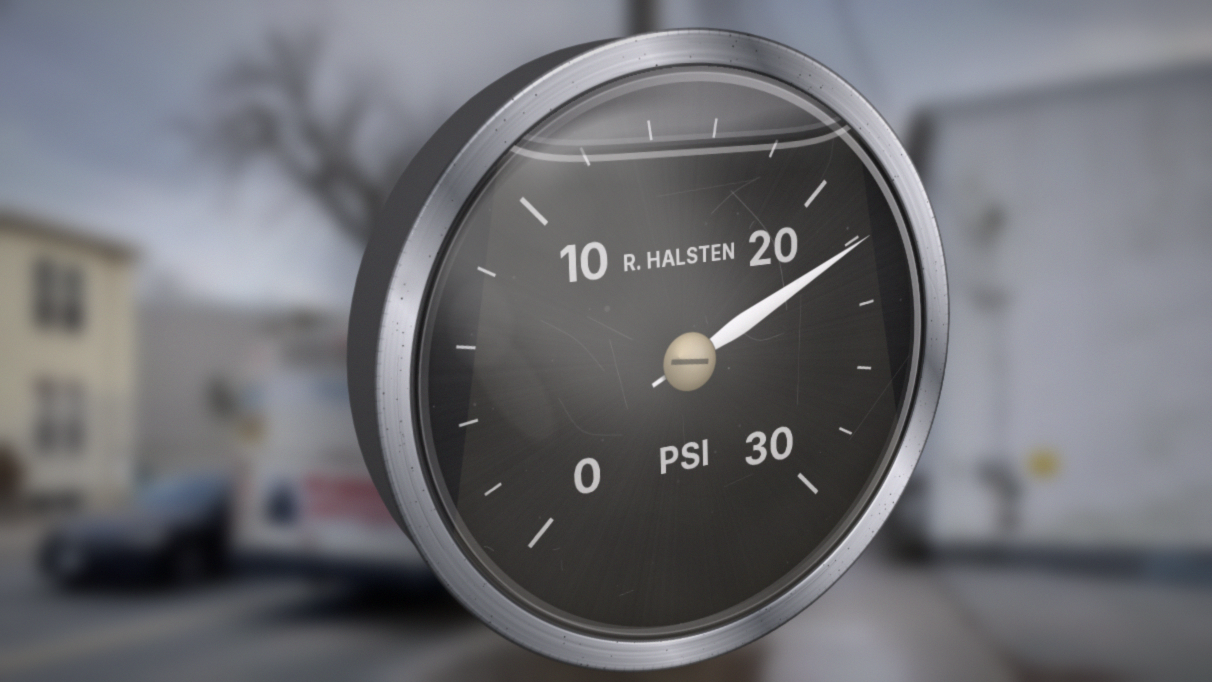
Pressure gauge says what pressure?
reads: 22 psi
